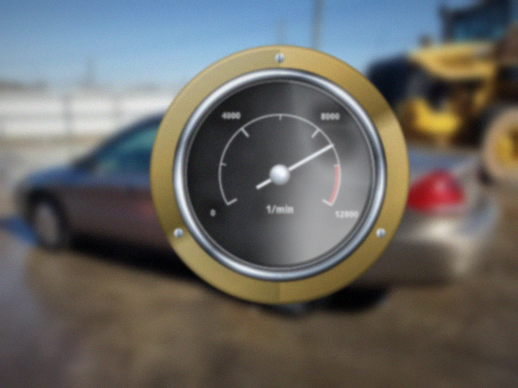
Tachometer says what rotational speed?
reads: 9000 rpm
